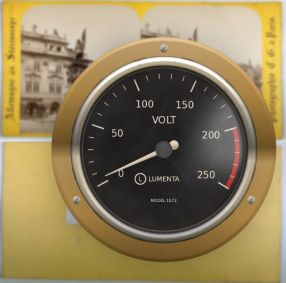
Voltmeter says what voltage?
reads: 5 V
